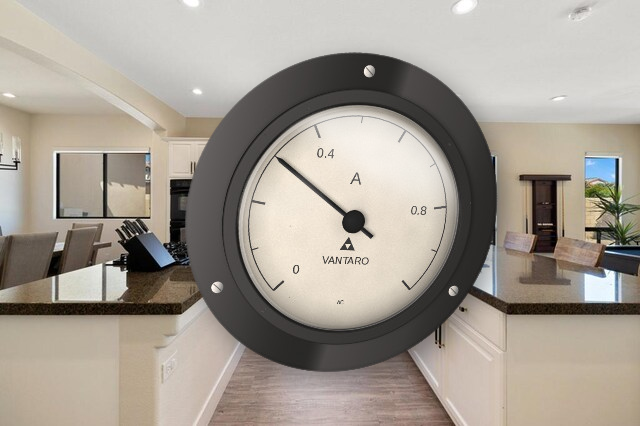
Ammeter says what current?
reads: 0.3 A
